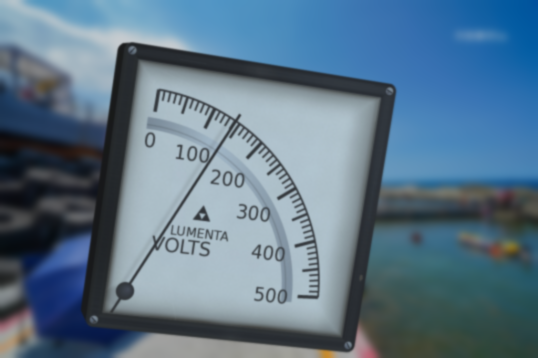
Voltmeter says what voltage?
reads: 140 V
